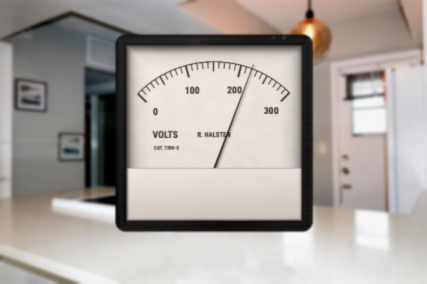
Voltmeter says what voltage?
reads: 220 V
